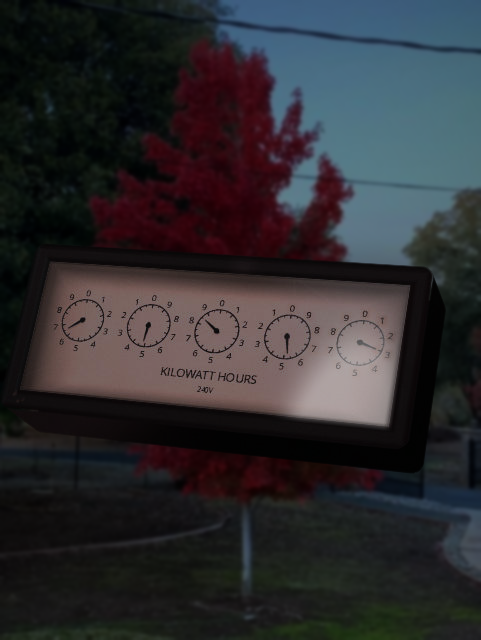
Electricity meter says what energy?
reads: 64853 kWh
